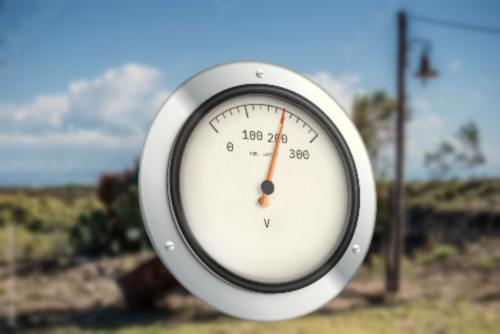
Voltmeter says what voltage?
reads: 200 V
